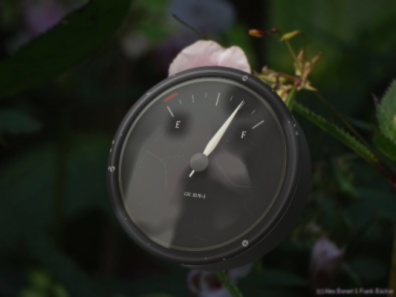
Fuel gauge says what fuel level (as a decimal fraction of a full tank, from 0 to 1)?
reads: 0.75
